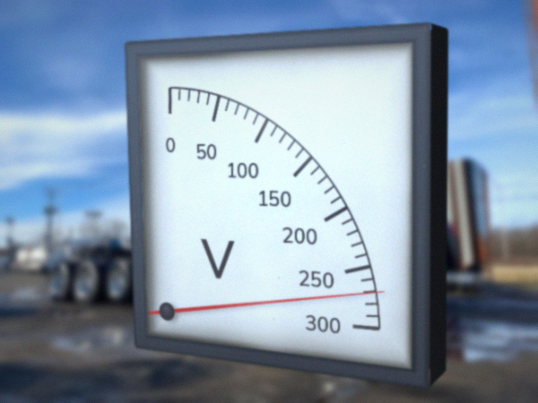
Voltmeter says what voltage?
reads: 270 V
